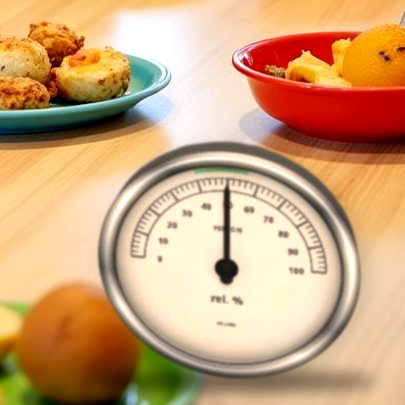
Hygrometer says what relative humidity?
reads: 50 %
